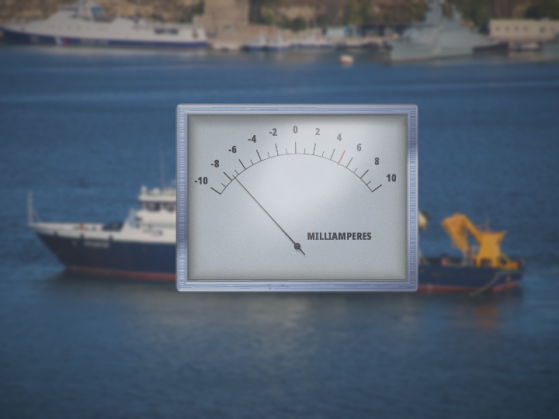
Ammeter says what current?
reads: -7.5 mA
